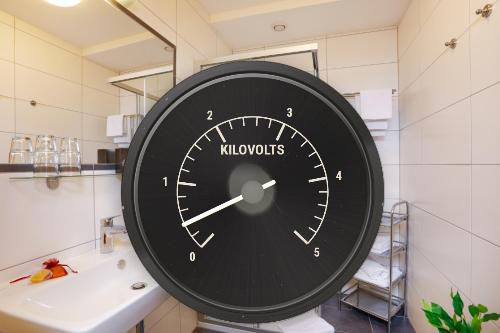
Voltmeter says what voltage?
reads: 0.4 kV
